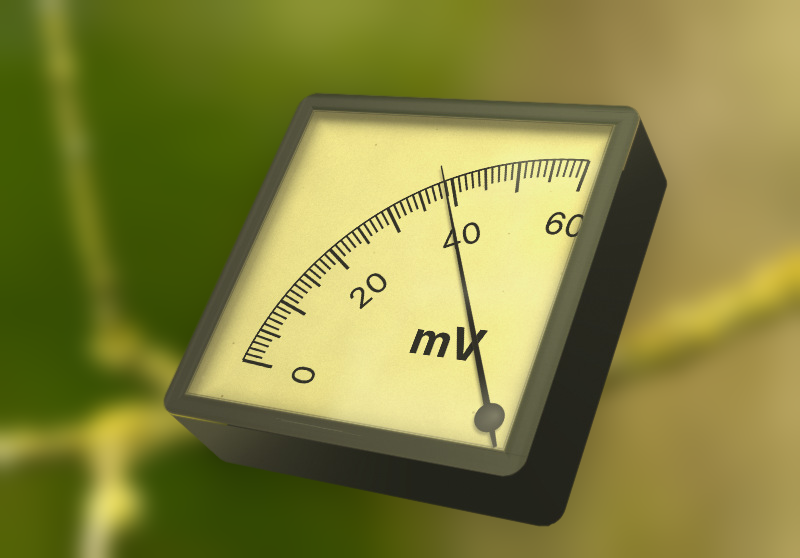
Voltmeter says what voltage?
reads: 39 mV
